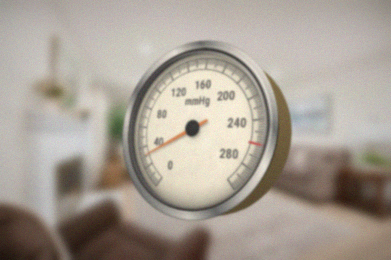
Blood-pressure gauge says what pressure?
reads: 30 mmHg
